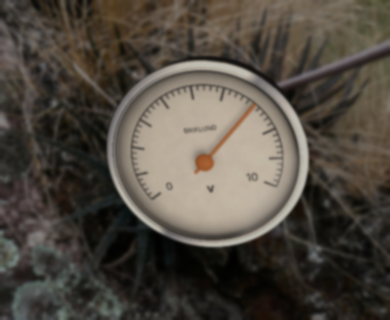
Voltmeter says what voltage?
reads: 7 V
